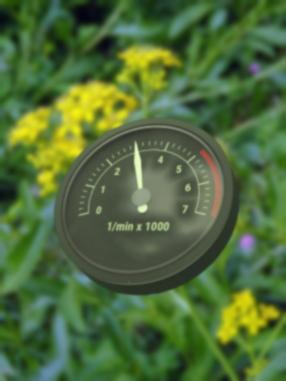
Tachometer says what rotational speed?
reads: 3000 rpm
